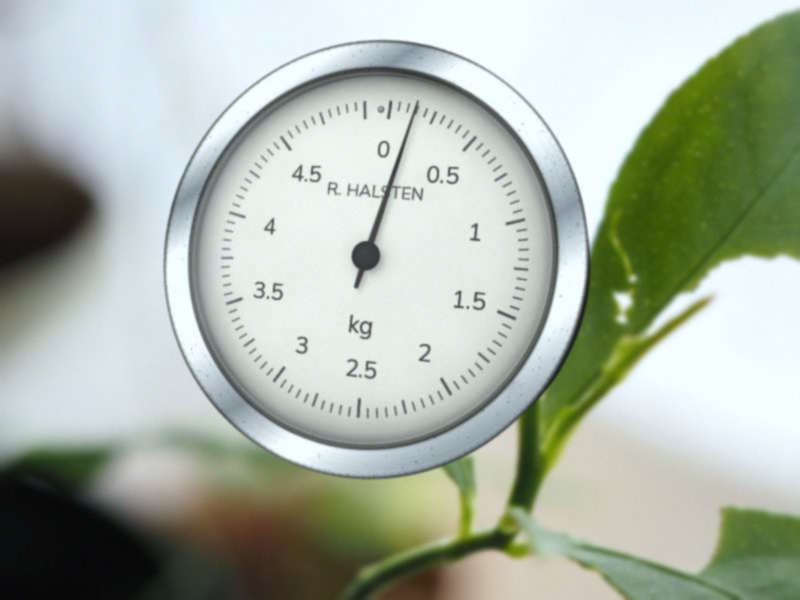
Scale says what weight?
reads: 0.15 kg
